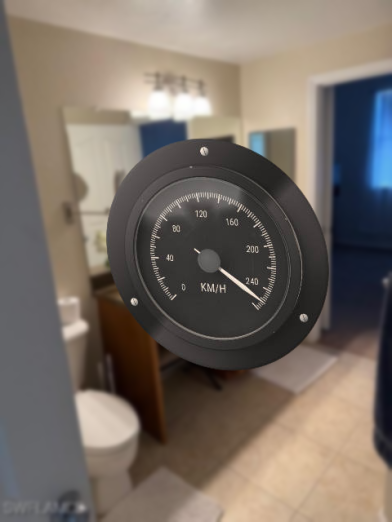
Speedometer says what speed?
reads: 250 km/h
